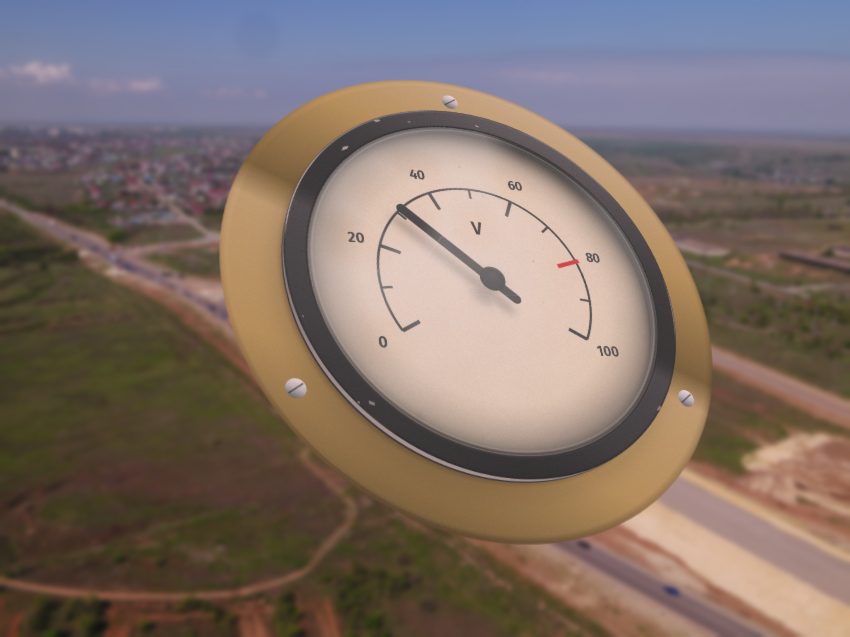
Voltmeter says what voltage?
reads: 30 V
